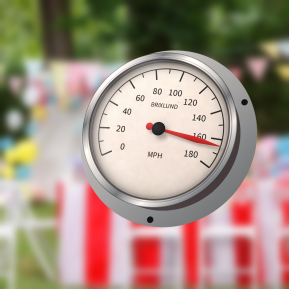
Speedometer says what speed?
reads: 165 mph
